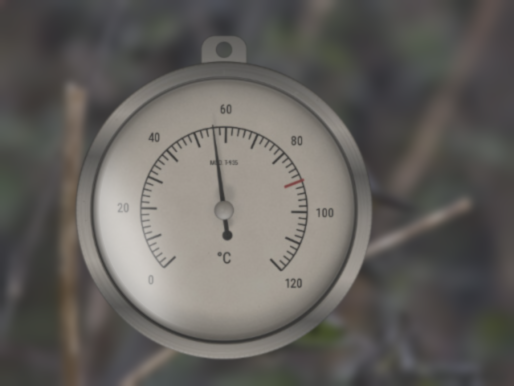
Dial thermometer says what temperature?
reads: 56 °C
